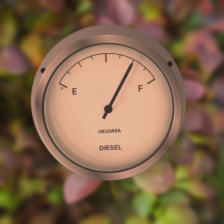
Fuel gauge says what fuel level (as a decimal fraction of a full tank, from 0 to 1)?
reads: 0.75
